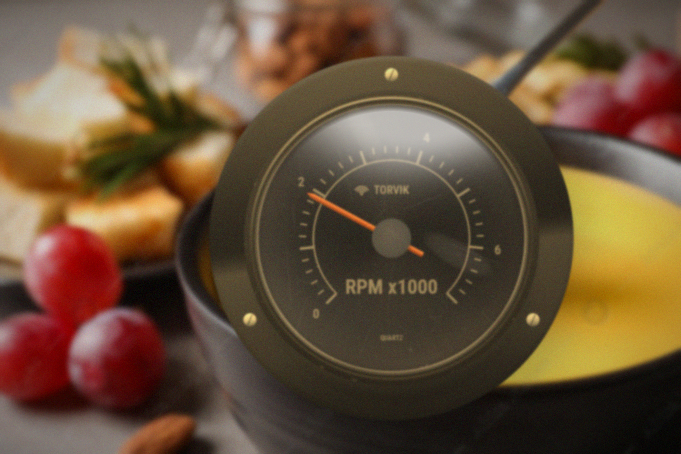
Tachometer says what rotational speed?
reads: 1900 rpm
